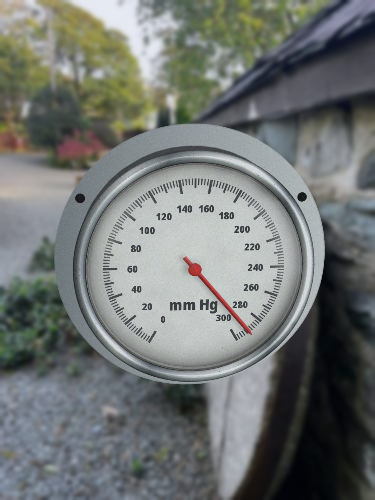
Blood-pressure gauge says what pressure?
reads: 290 mmHg
